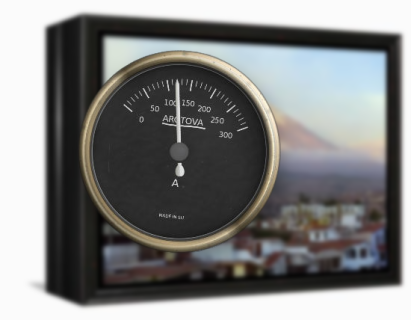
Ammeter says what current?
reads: 120 A
